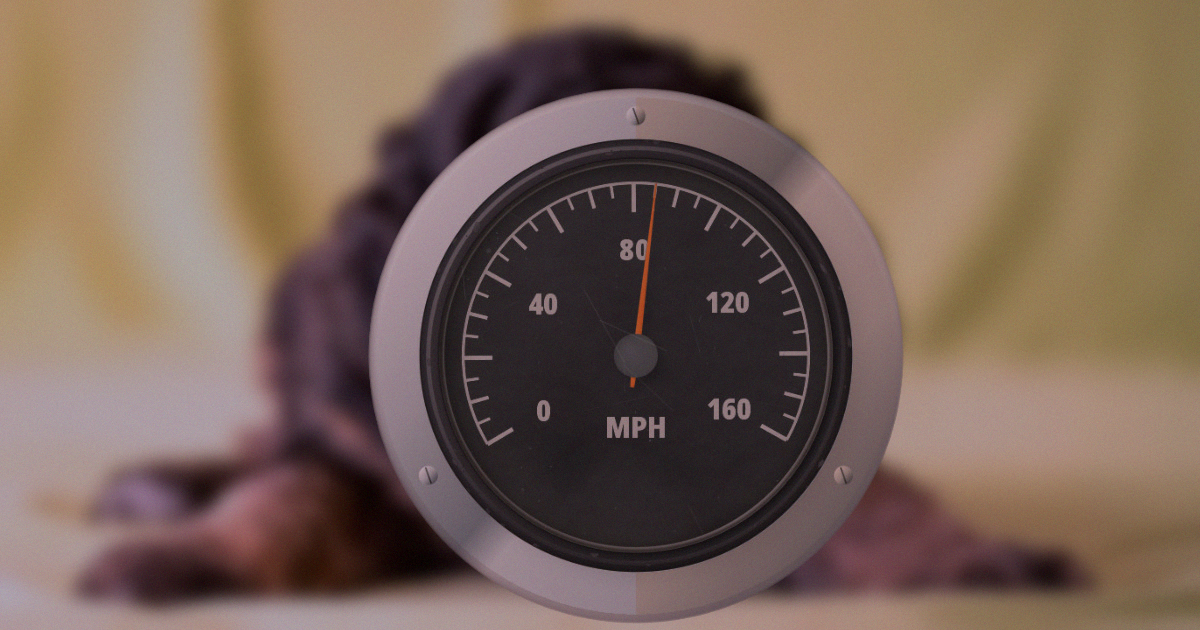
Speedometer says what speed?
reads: 85 mph
